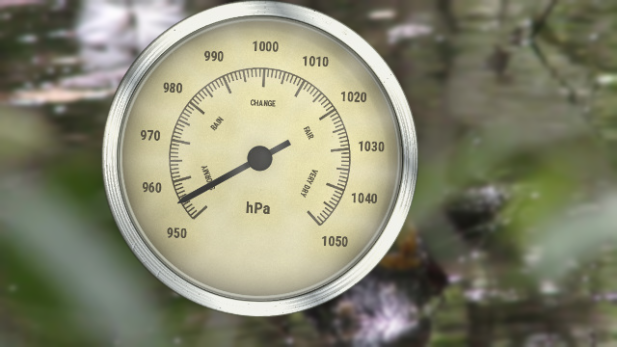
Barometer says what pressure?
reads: 955 hPa
